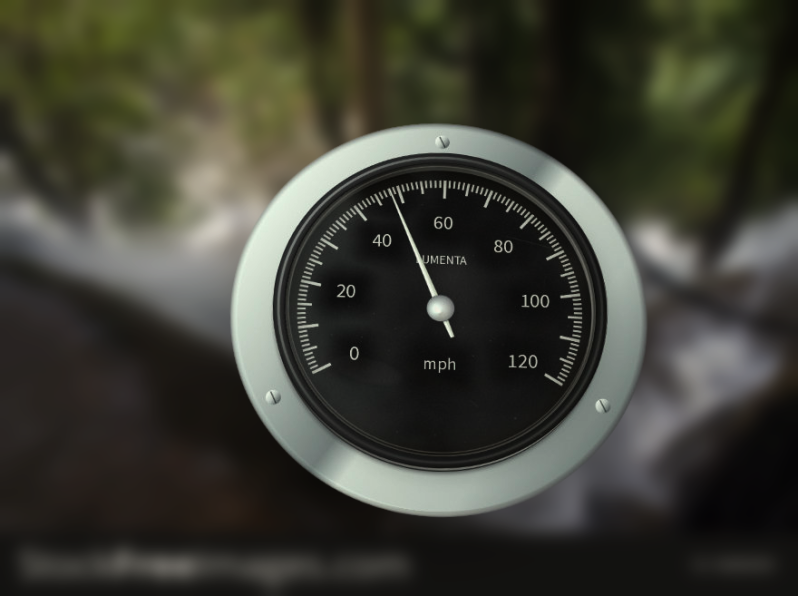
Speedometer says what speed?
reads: 48 mph
